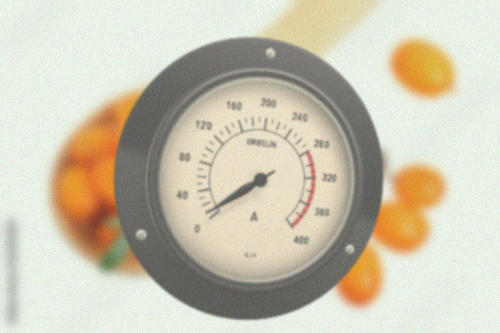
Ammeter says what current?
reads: 10 A
